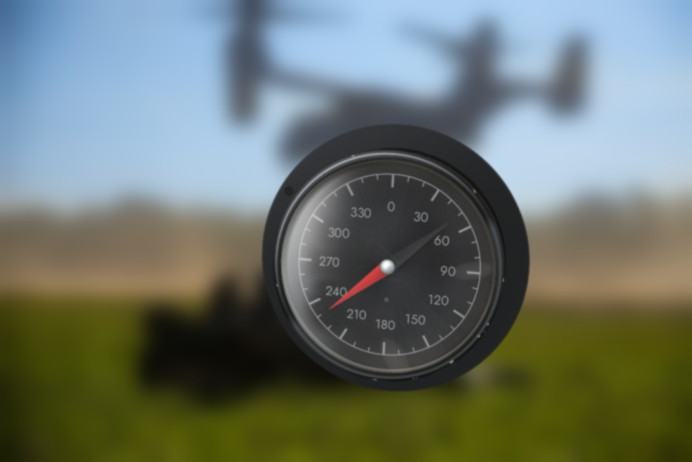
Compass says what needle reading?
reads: 230 °
